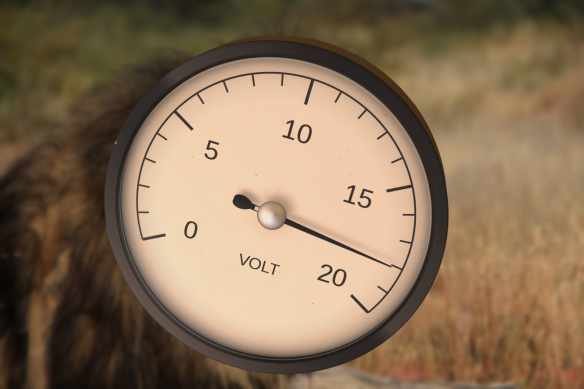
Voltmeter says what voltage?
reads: 18 V
